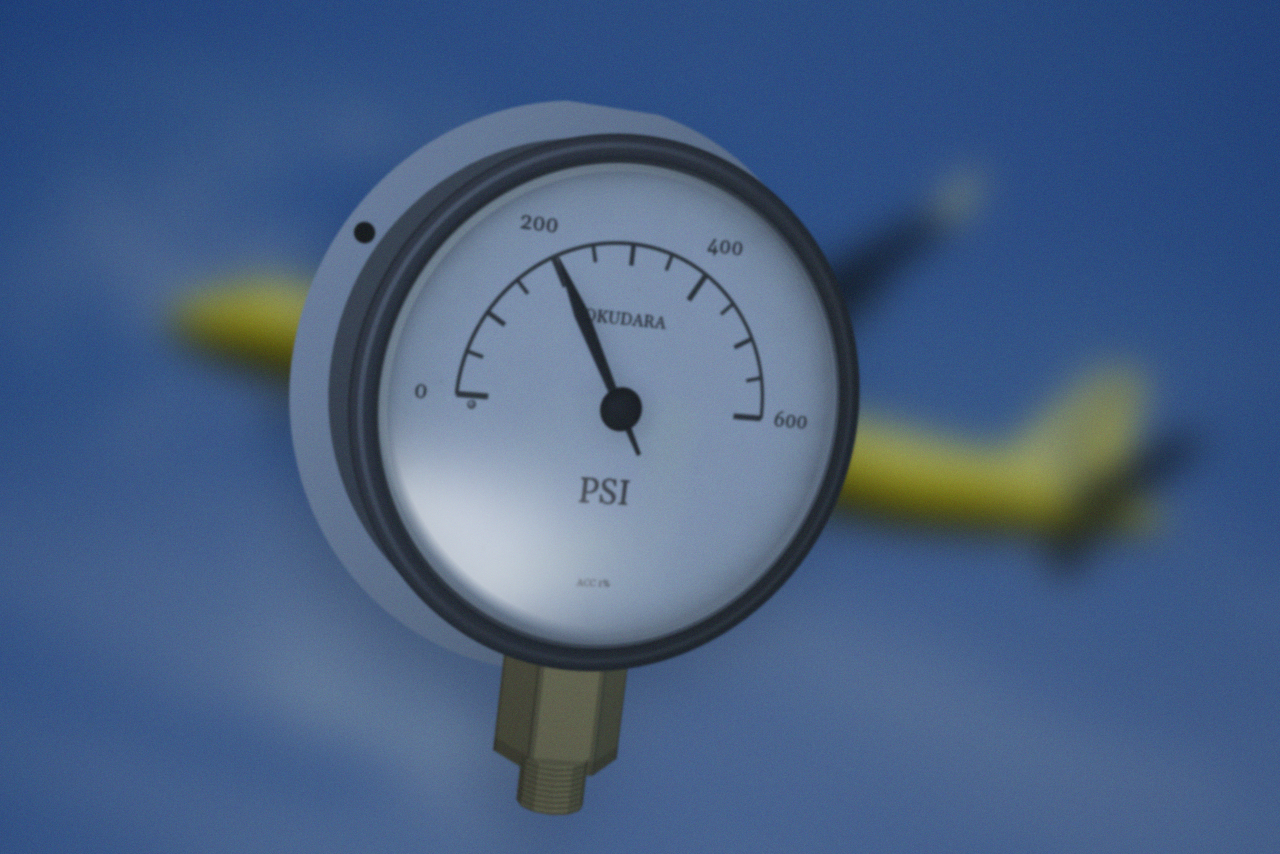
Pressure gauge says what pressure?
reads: 200 psi
